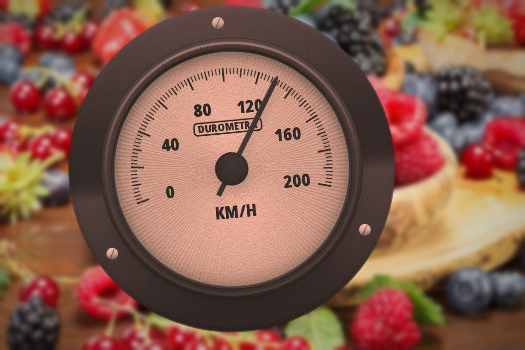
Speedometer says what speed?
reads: 130 km/h
